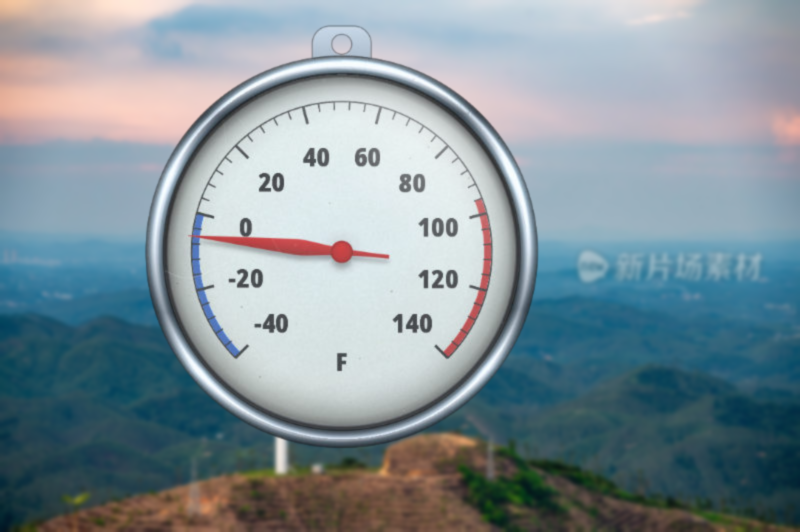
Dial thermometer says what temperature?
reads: -6 °F
